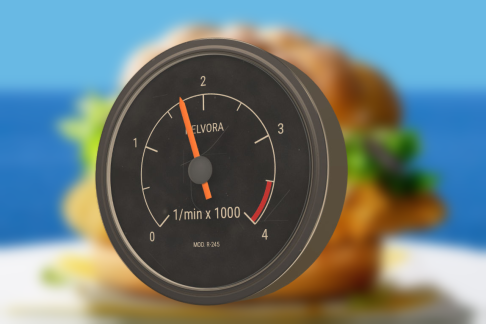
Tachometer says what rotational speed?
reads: 1750 rpm
